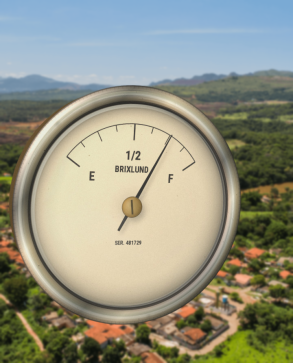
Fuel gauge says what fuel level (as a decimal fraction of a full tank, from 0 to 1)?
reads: 0.75
